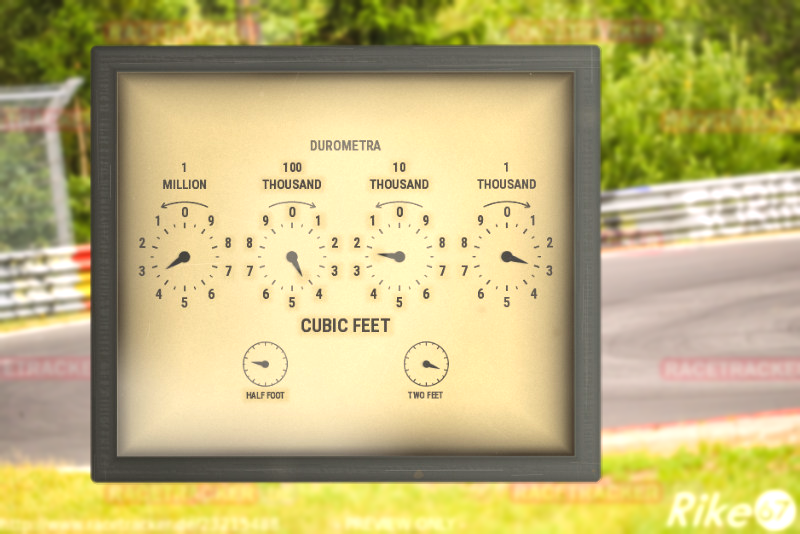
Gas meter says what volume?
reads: 342300 ft³
